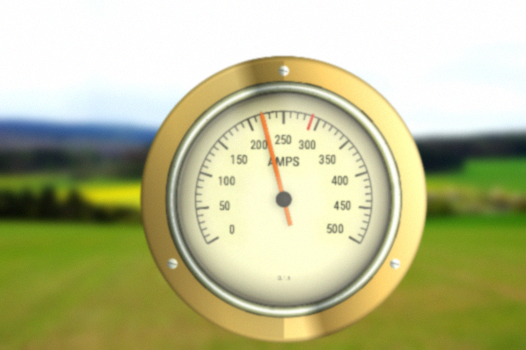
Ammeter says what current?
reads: 220 A
